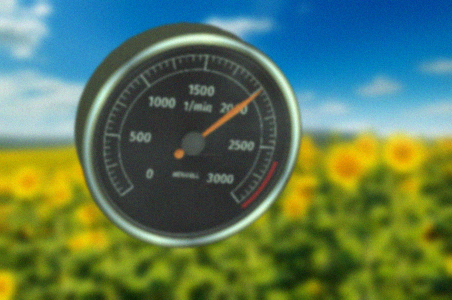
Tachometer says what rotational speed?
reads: 2000 rpm
